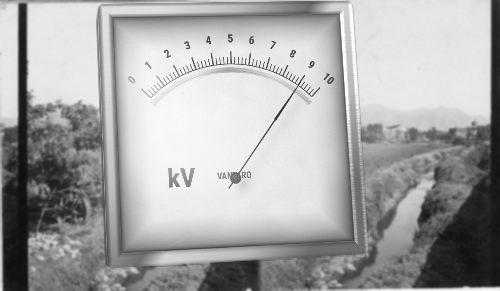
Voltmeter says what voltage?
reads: 9 kV
